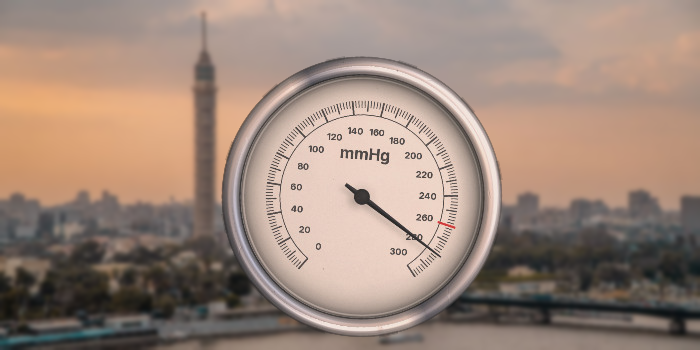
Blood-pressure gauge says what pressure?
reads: 280 mmHg
